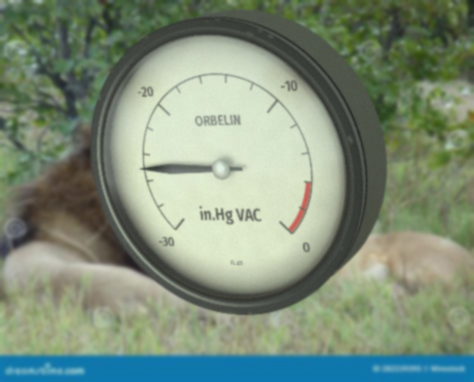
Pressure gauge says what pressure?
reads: -25 inHg
